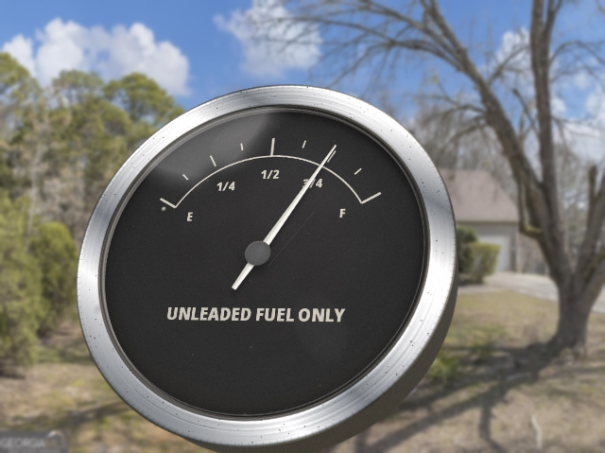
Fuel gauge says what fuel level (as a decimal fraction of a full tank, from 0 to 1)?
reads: 0.75
